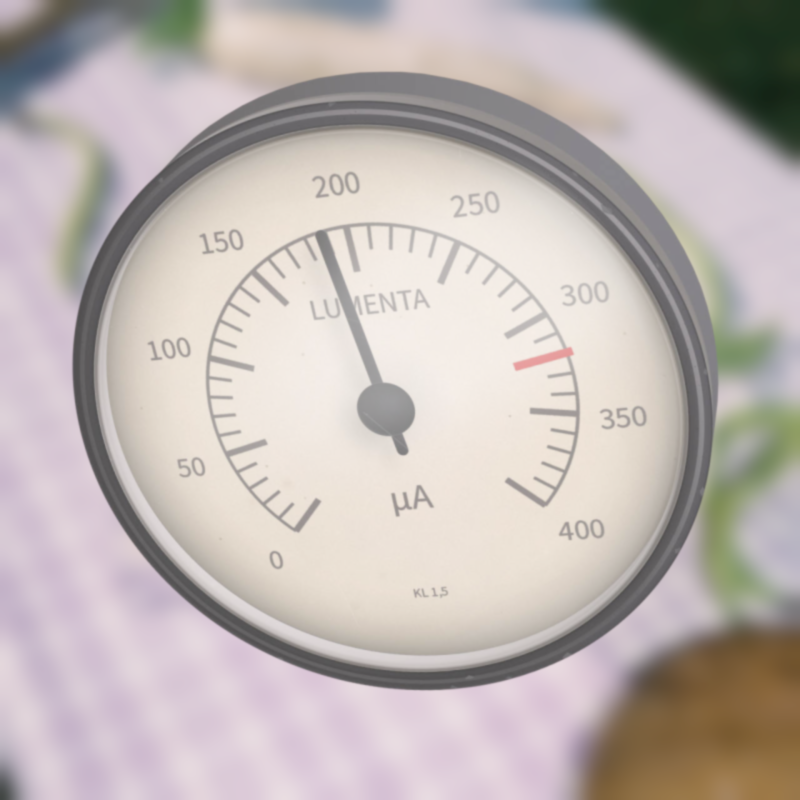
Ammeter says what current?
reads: 190 µA
